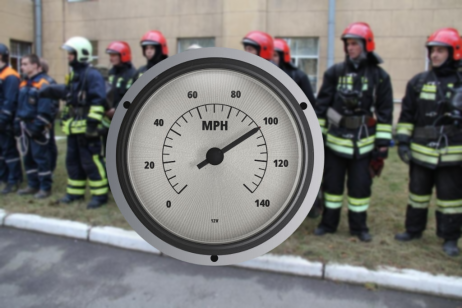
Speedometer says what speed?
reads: 100 mph
